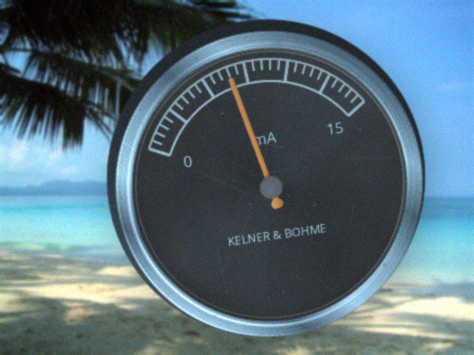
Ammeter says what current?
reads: 6.5 mA
